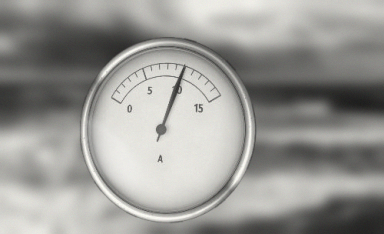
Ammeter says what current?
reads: 10 A
